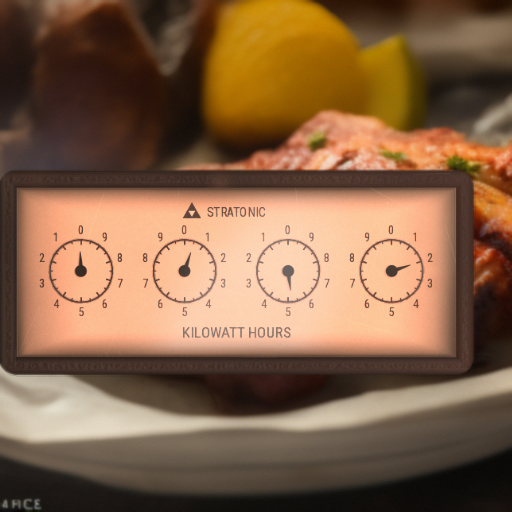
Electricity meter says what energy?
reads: 52 kWh
